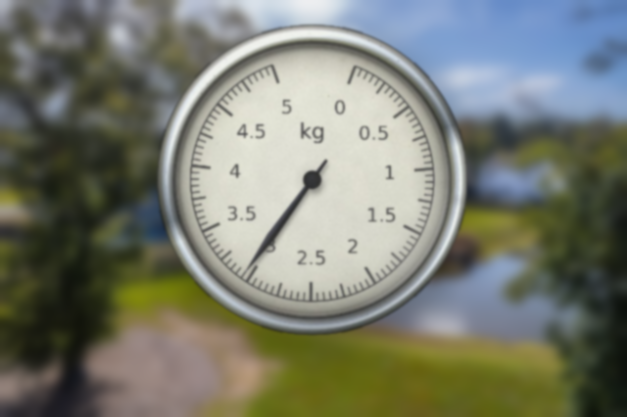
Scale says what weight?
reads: 3.05 kg
